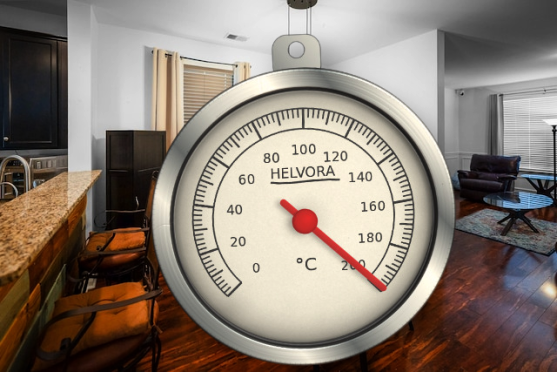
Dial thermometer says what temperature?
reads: 198 °C
